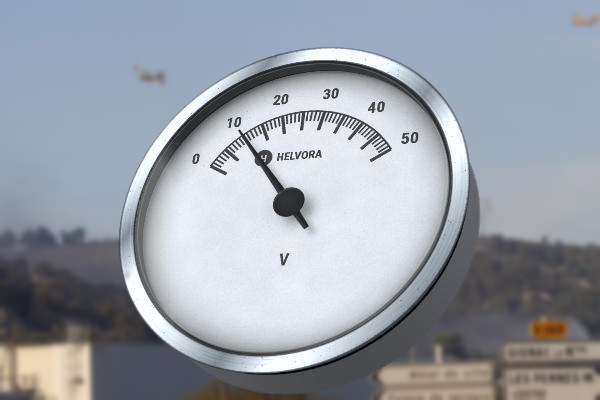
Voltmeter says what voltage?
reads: 10 V
